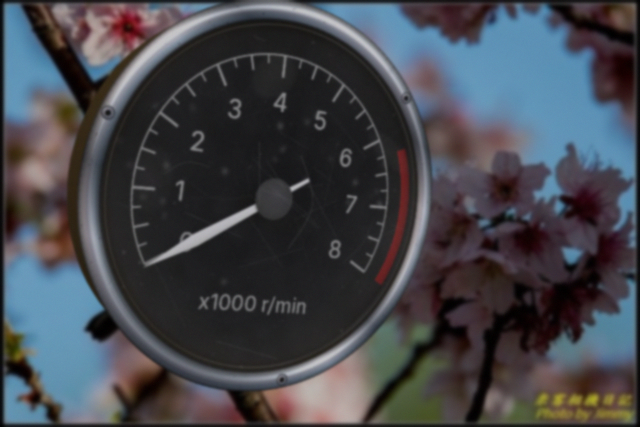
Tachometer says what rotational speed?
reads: 0 rpm
